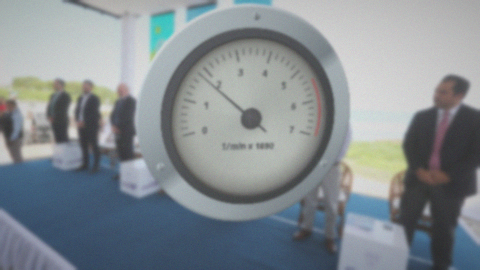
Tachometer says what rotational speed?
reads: 1800 rpm
